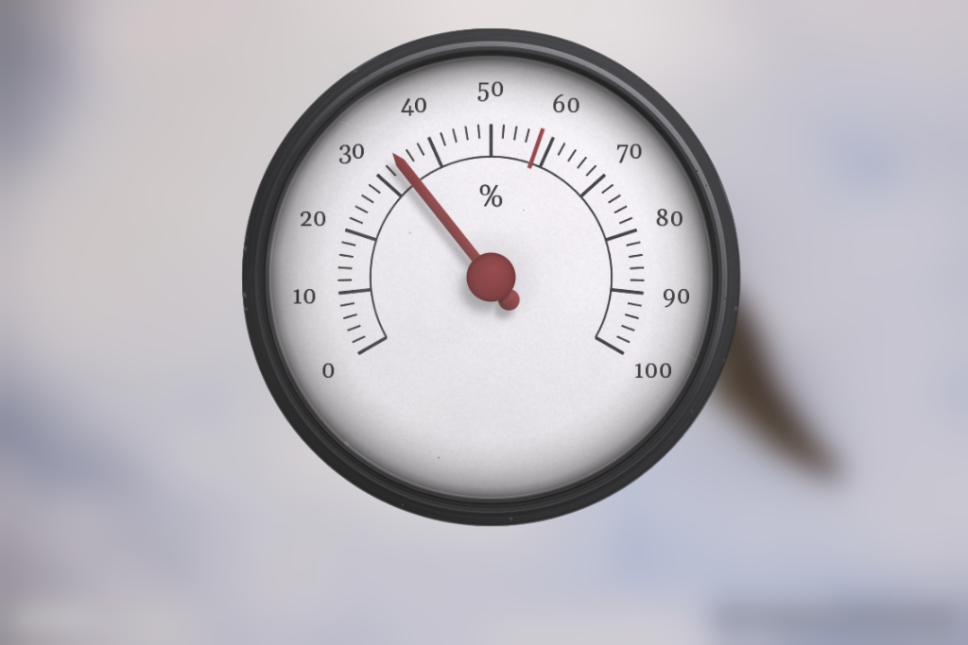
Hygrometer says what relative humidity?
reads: 34 %
